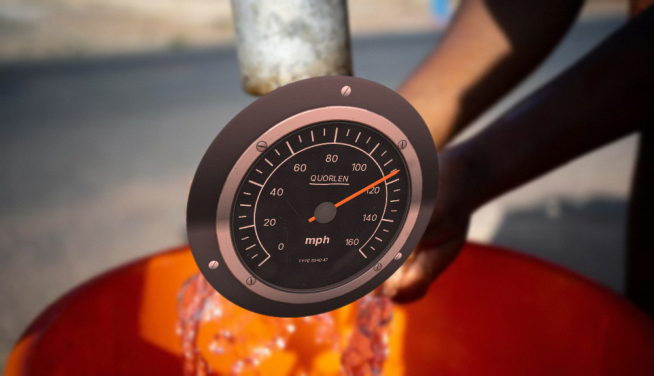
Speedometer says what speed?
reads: 115 mph
